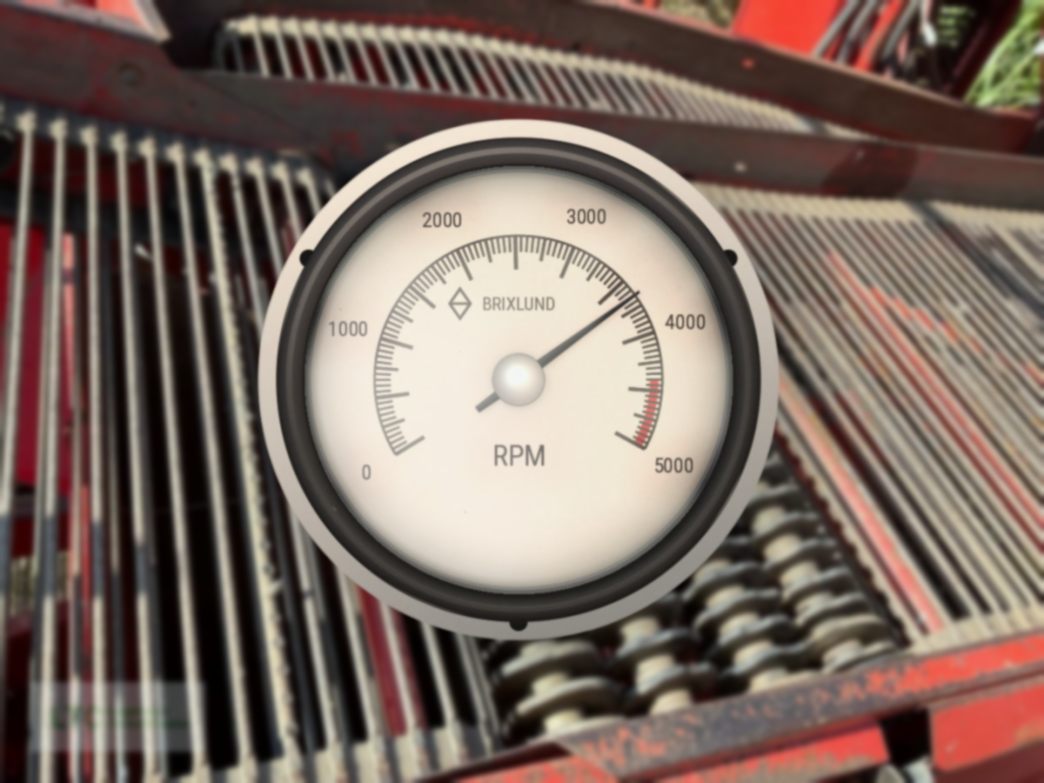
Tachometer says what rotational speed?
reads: 3650 rpm
